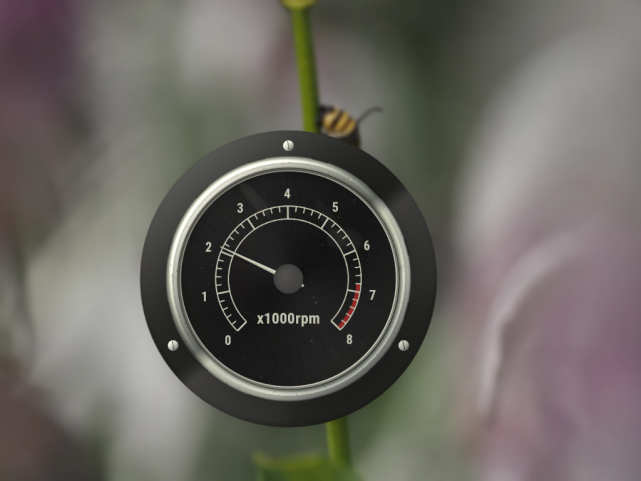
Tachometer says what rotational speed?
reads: 2100 rpm
